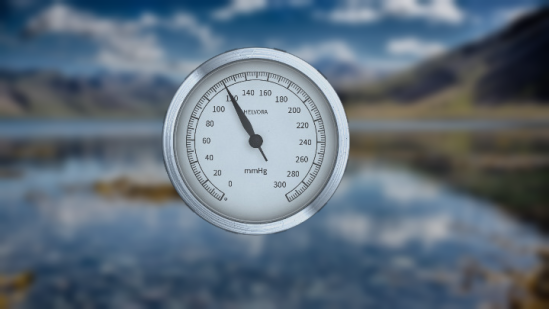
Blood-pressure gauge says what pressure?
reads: 120 mmHg
